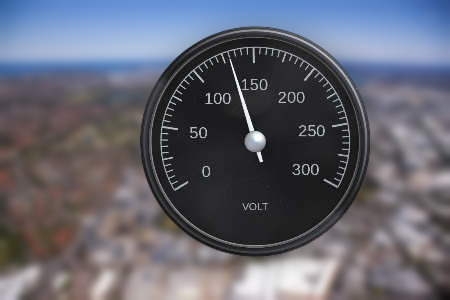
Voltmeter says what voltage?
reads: 130 V
